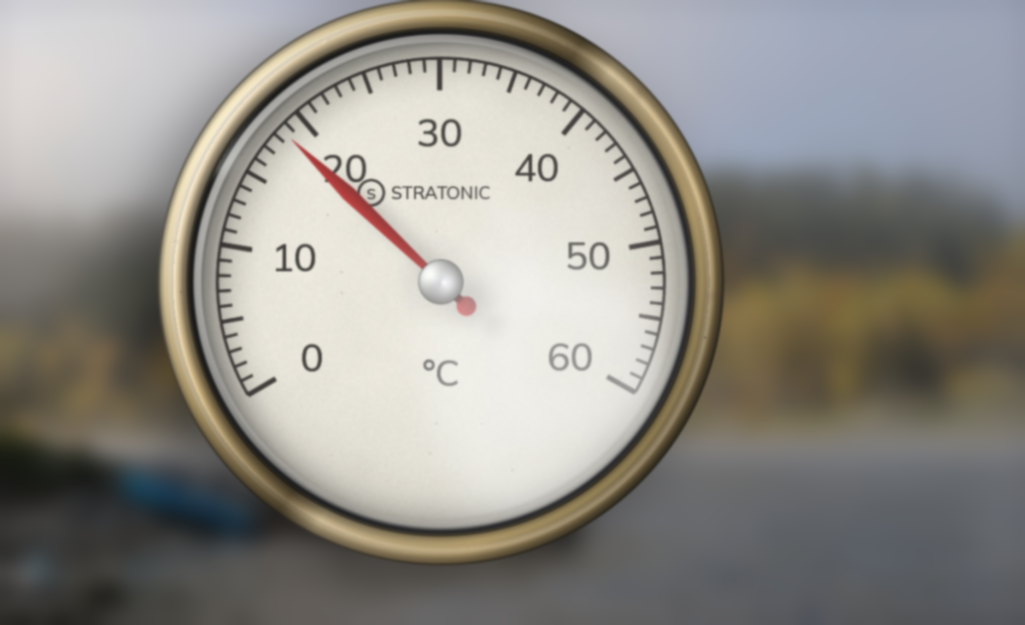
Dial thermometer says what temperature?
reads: 18.5 °C
